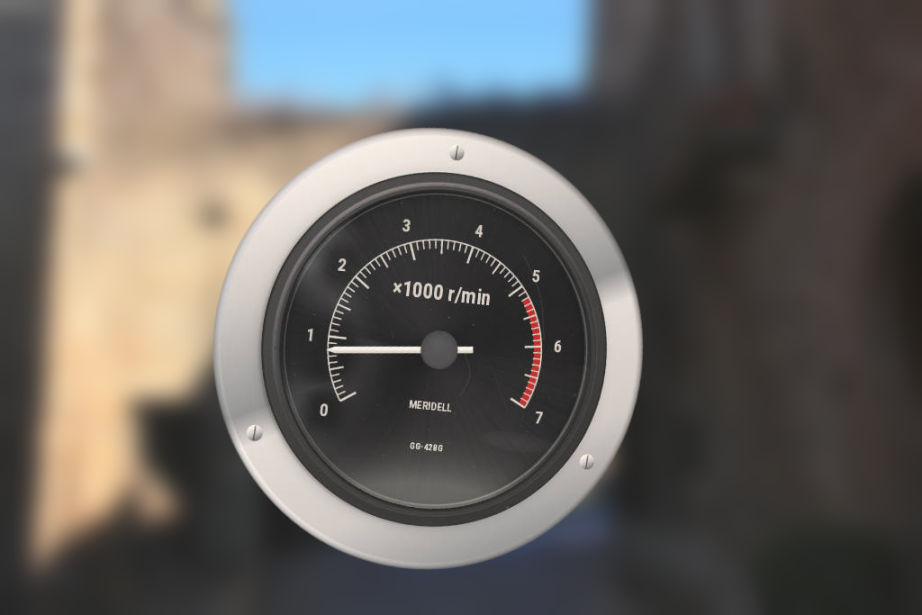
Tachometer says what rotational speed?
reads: 800 rpm
